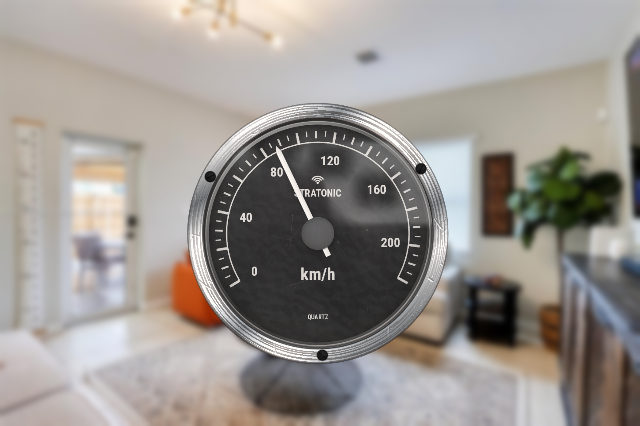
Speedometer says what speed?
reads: 87.5 km/h
